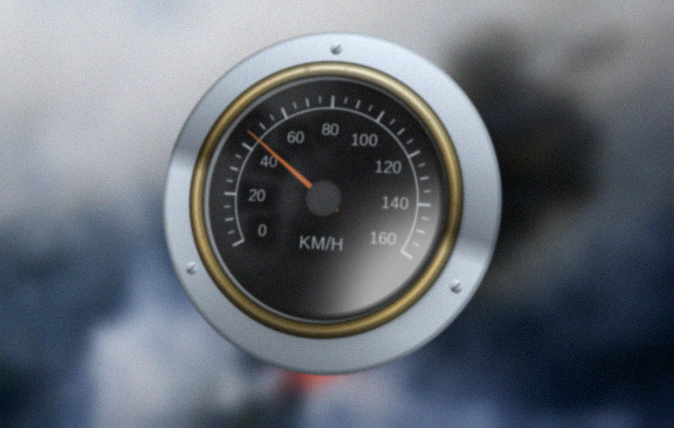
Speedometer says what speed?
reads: 45 km/h
